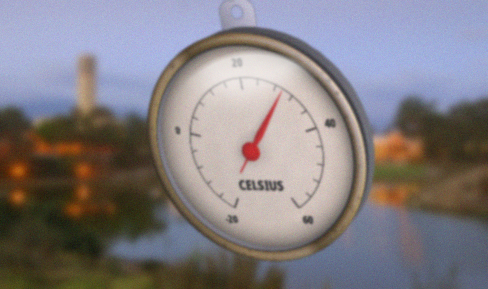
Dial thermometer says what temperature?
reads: 30 °C
